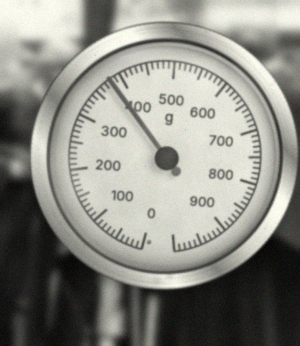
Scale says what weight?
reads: 380 g
